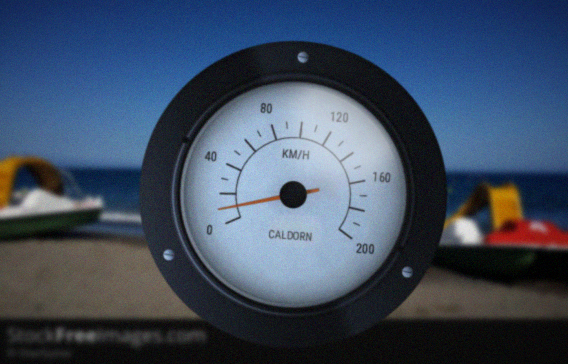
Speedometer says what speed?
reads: 10 km/h
